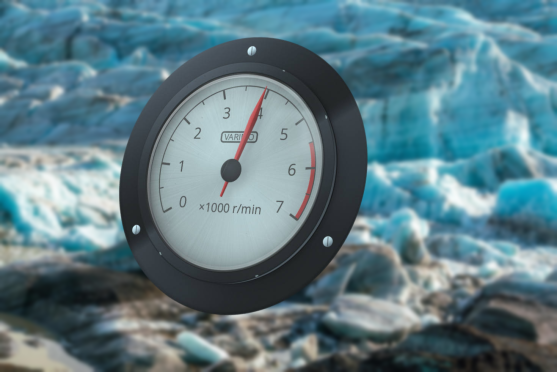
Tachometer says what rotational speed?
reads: 4000 rpm
